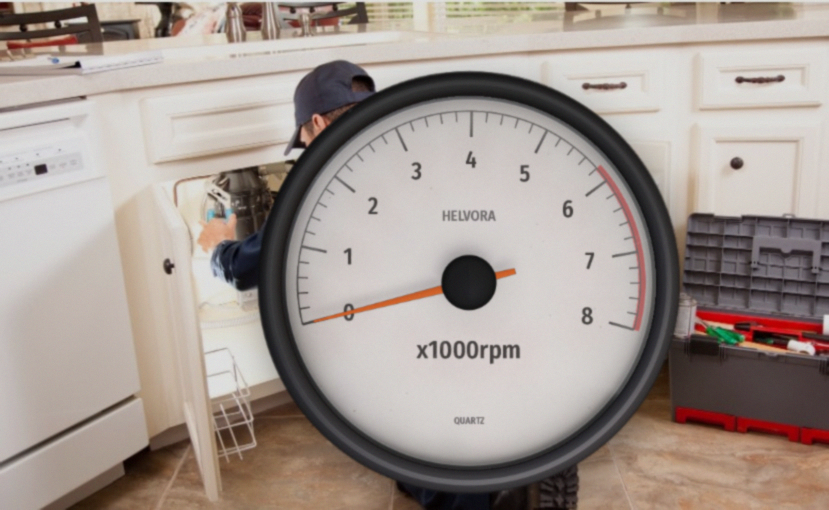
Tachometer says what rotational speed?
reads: 0 rpm
